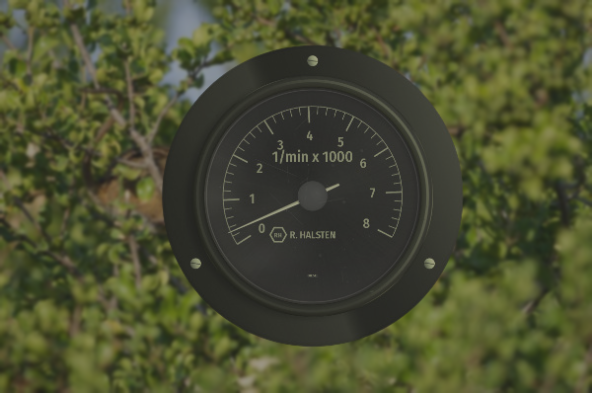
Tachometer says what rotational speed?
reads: 300 rpm
